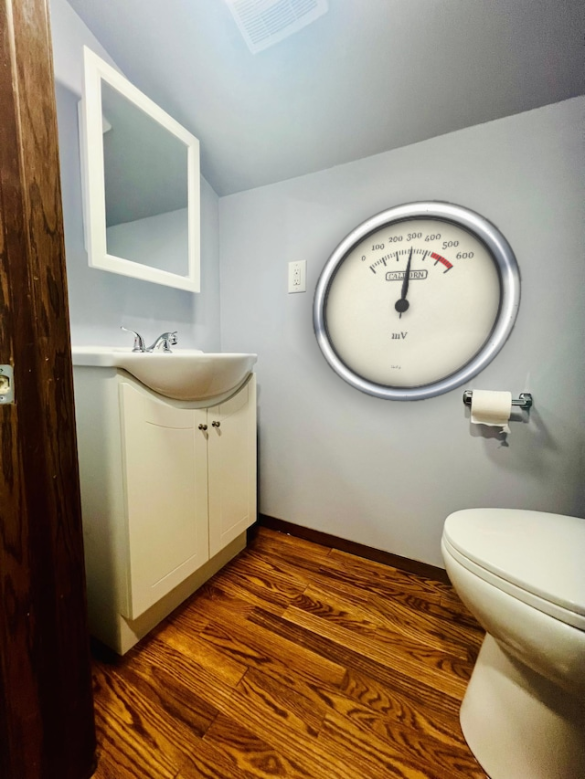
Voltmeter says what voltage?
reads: 300 mV
